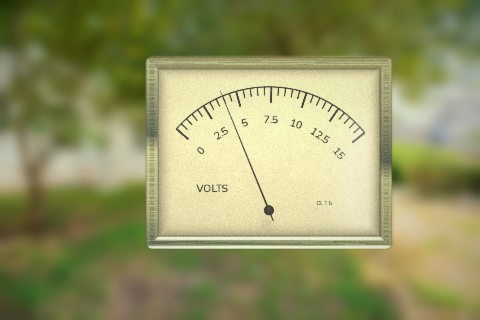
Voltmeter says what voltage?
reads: 4 V
